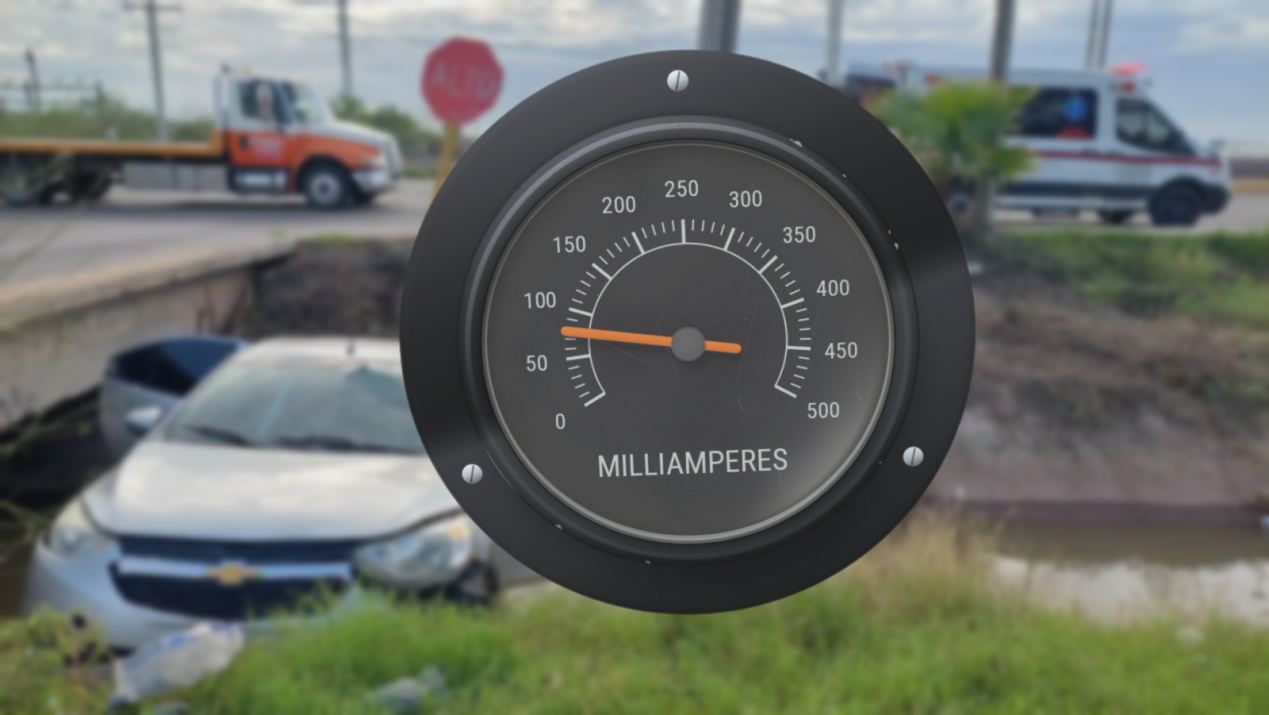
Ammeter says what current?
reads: 80 mA
